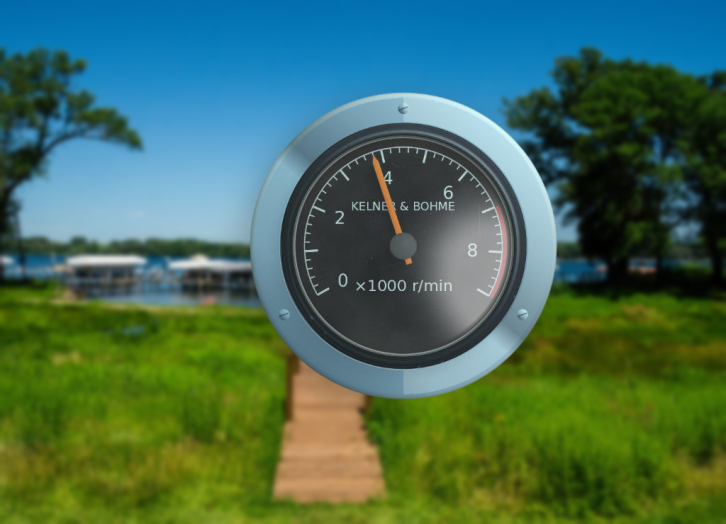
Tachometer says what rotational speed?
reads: 3800 rpm
